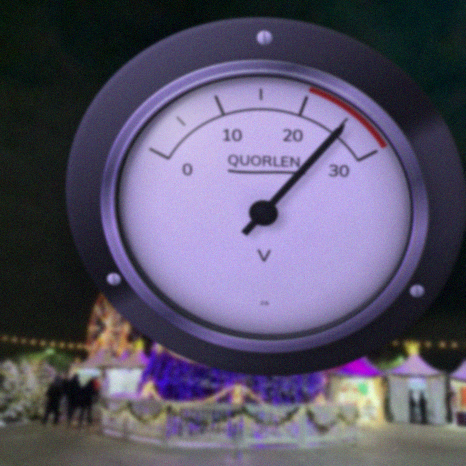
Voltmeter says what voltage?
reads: 25 V
